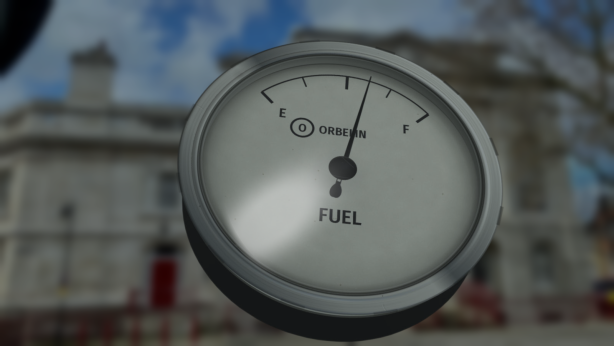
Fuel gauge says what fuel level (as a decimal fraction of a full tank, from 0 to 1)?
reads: 0.625
